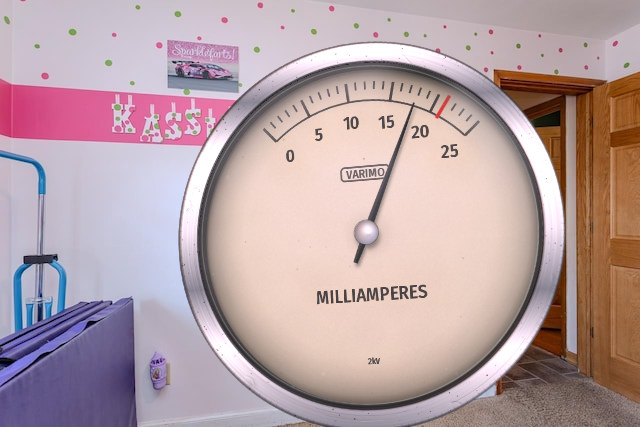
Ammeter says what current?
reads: 18 mA
